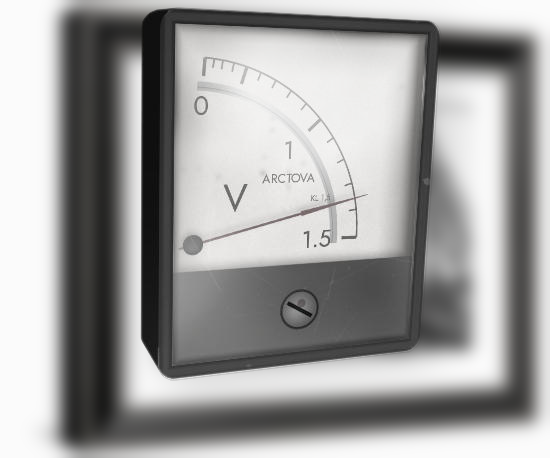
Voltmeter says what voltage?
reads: 1.35 V
